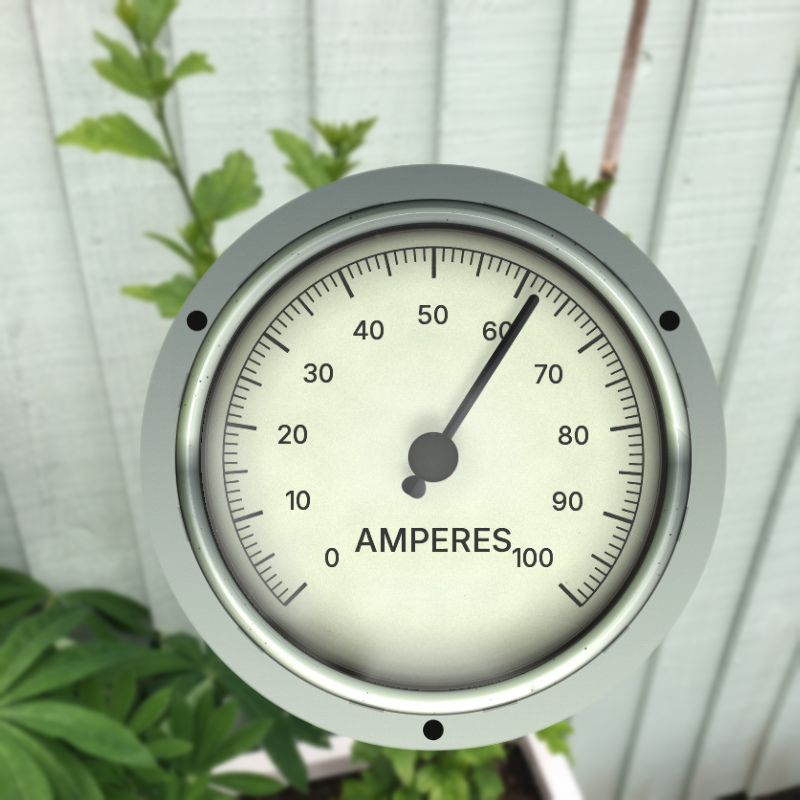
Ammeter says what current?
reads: 62 A
